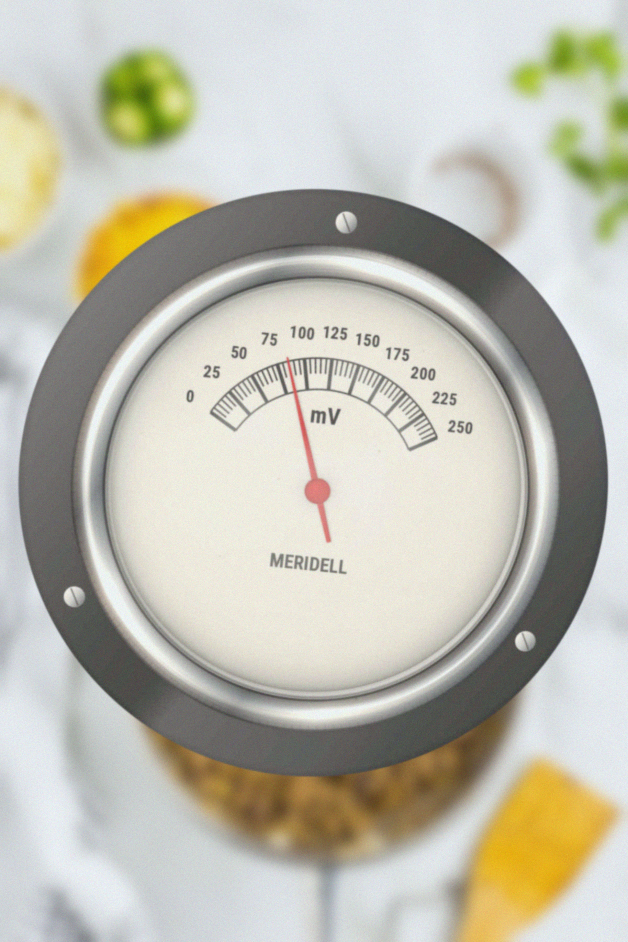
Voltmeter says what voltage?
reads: 85 mV
